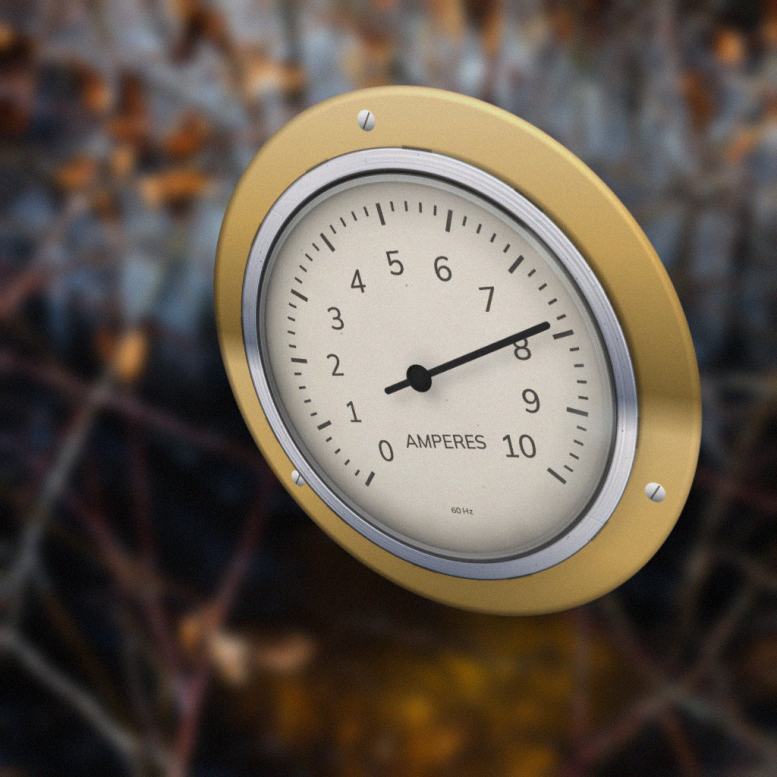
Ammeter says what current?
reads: 7.8 A
